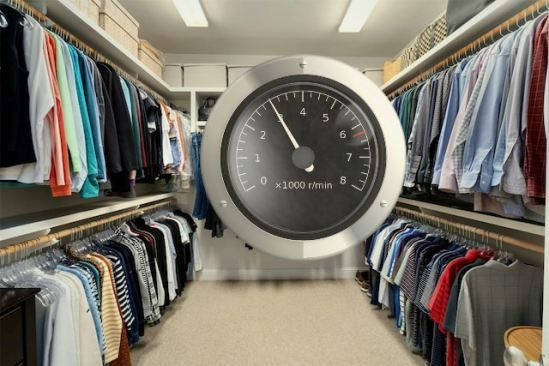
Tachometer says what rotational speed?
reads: 3000 rpm
